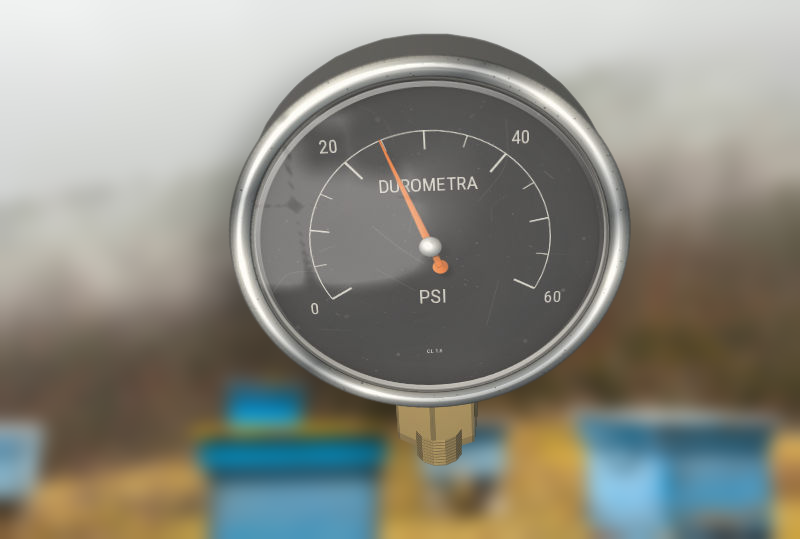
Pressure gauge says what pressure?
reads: 25 psi
